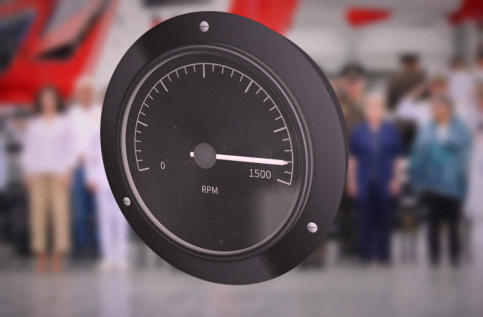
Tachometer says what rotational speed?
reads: 1400 rpm
